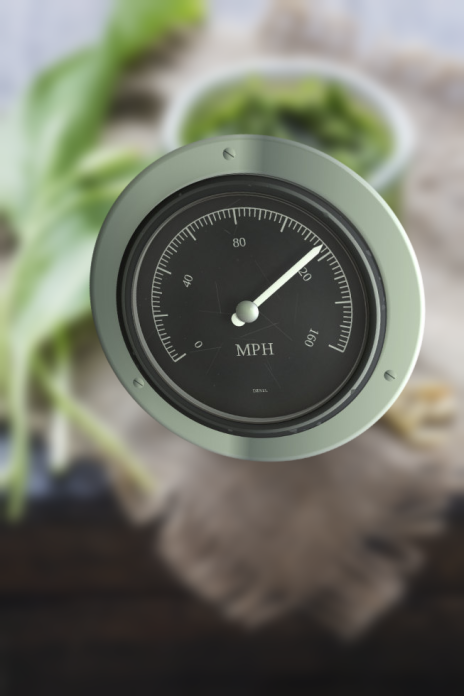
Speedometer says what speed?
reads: 116 mph
